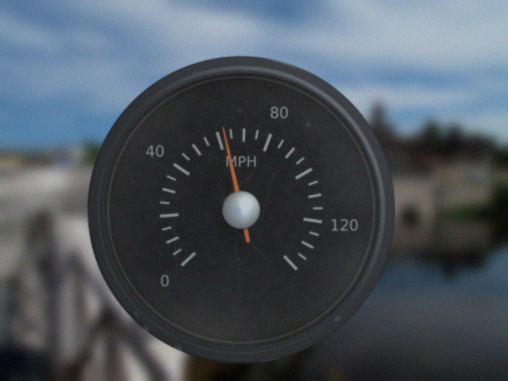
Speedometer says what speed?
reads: 62.5 mph
